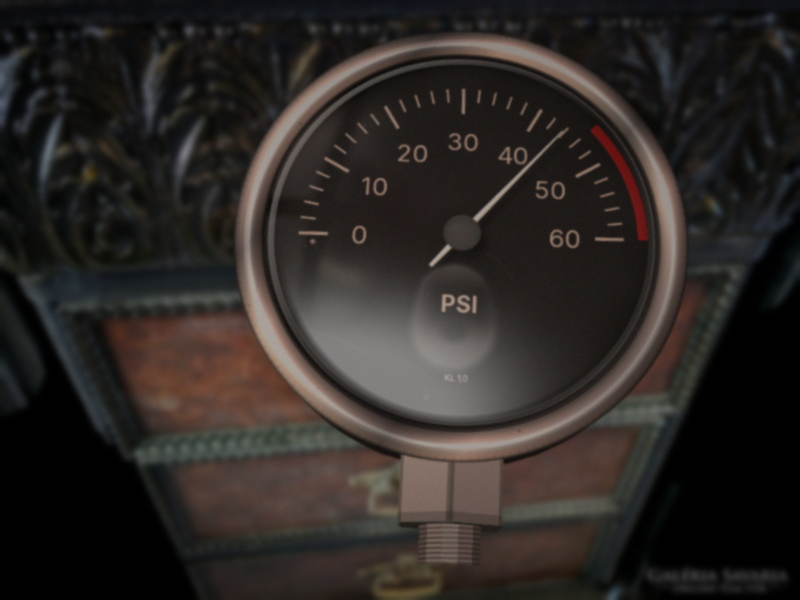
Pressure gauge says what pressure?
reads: 44 psi
